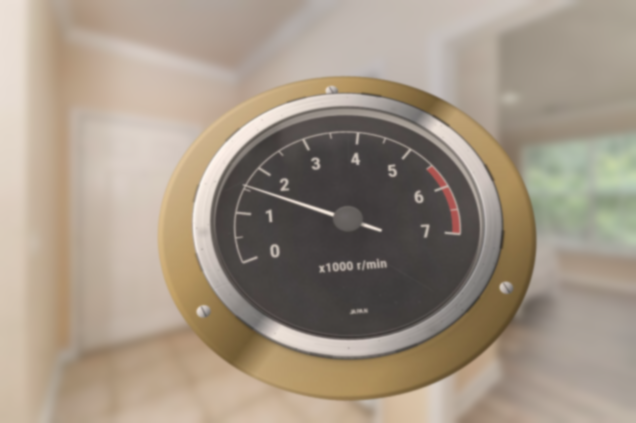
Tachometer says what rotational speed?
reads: 1500 rpm
